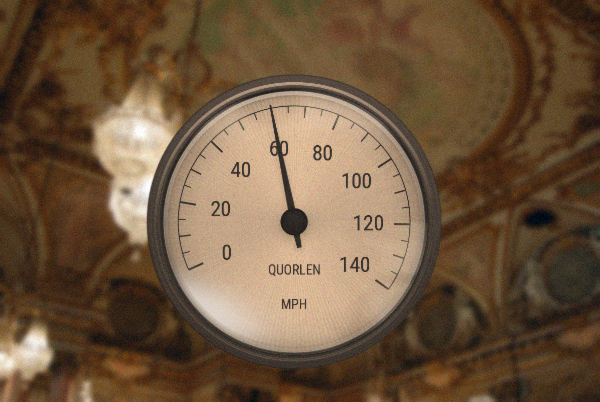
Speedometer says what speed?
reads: 60 mph
